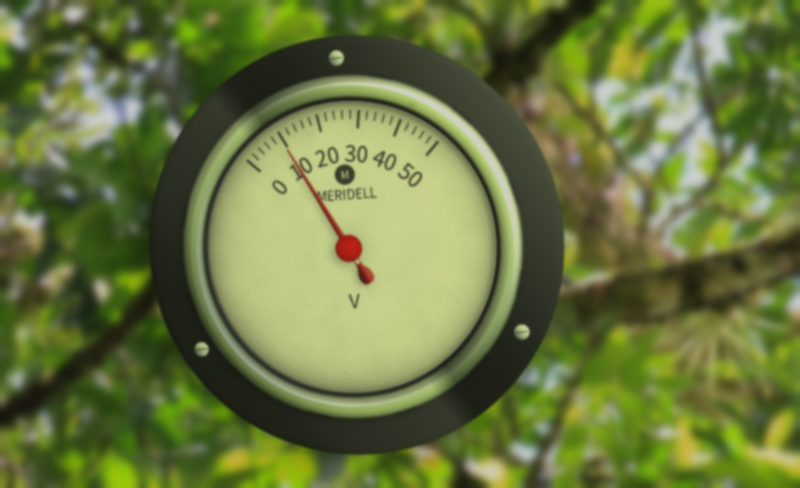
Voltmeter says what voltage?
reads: 10 V
